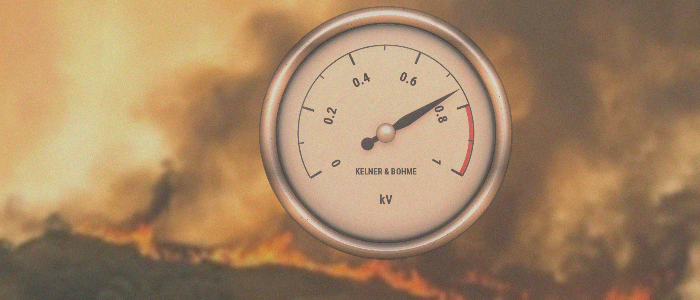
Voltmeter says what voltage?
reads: 0.75 kV
